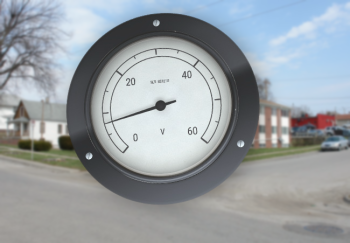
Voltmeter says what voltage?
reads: 7.5 V
